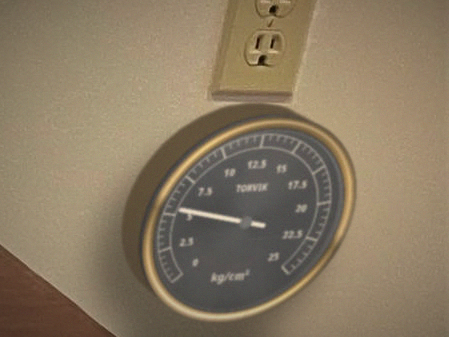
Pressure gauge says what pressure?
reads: 5.5 kg/cm²
